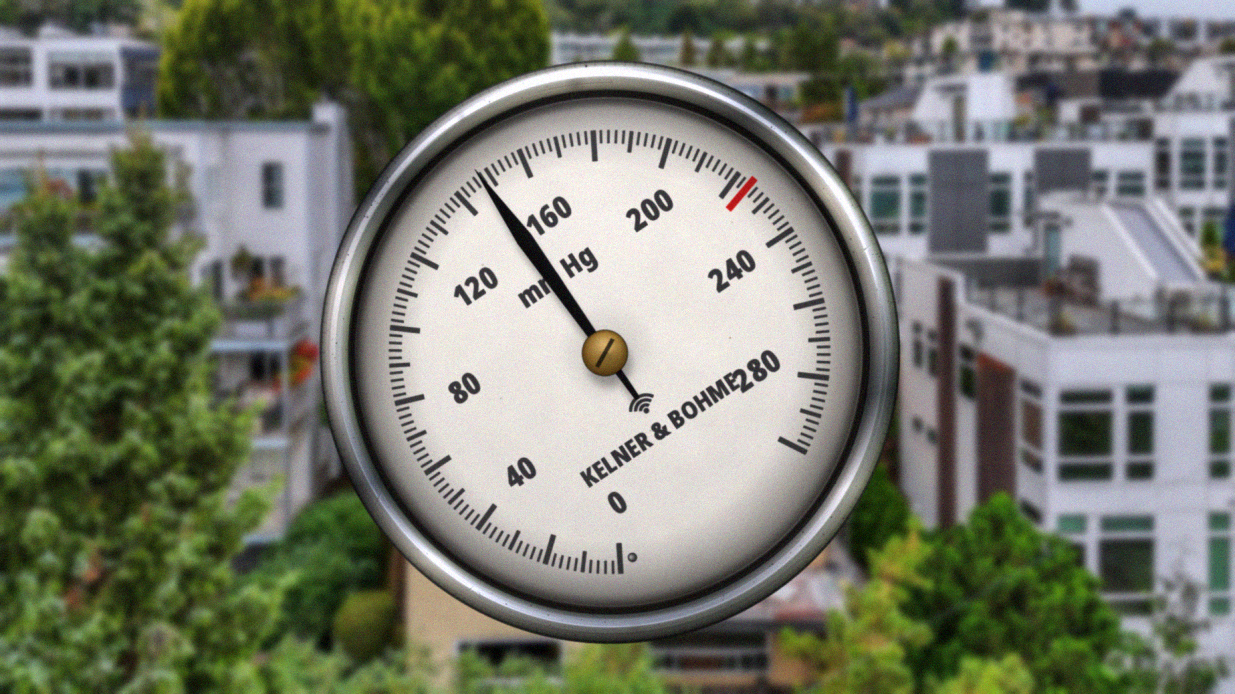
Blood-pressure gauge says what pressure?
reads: 148 mmHg
